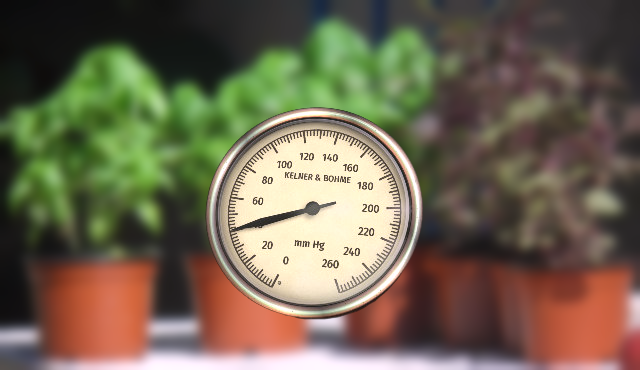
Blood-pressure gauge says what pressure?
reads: 40 mmHg
